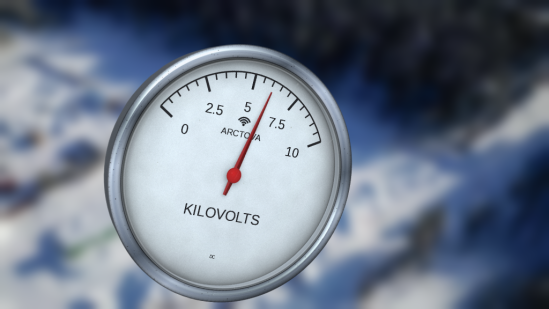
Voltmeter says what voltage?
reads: 6 kV
